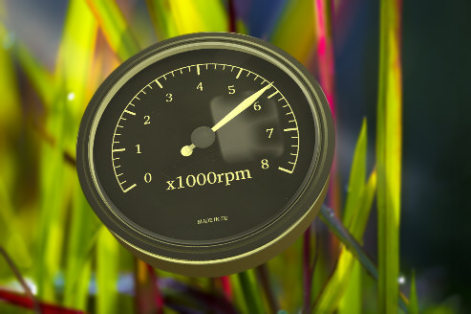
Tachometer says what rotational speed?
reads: 5800 rpm
